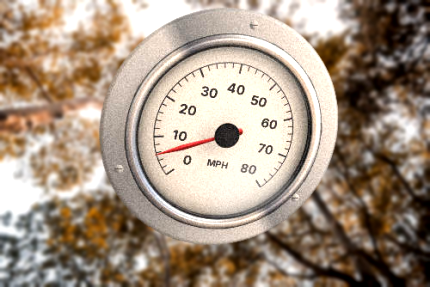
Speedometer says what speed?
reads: 6 mph
